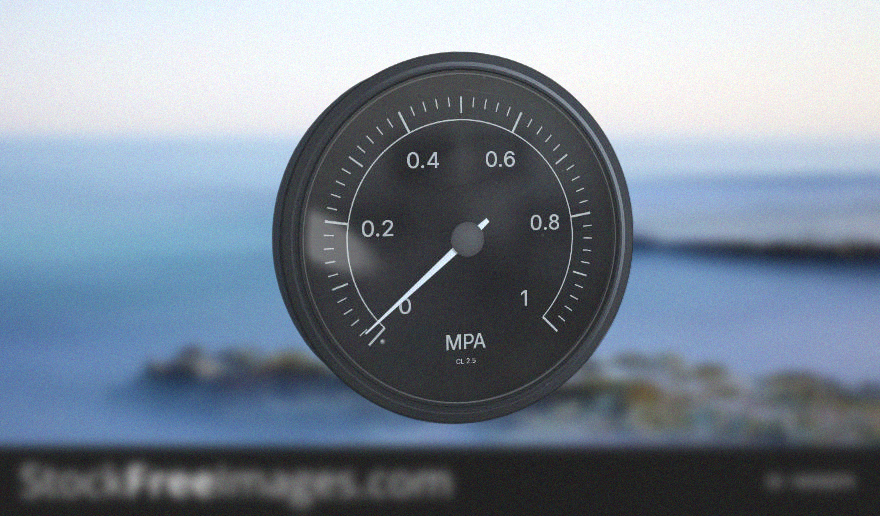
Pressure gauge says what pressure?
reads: 0.02 MPa
